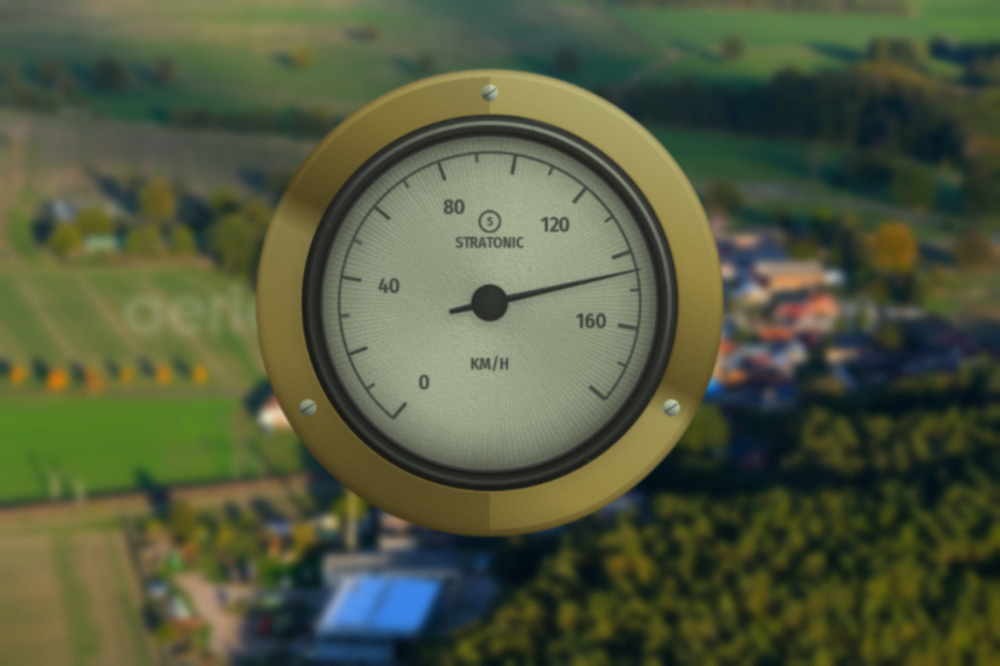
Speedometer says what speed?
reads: 145 km/h
